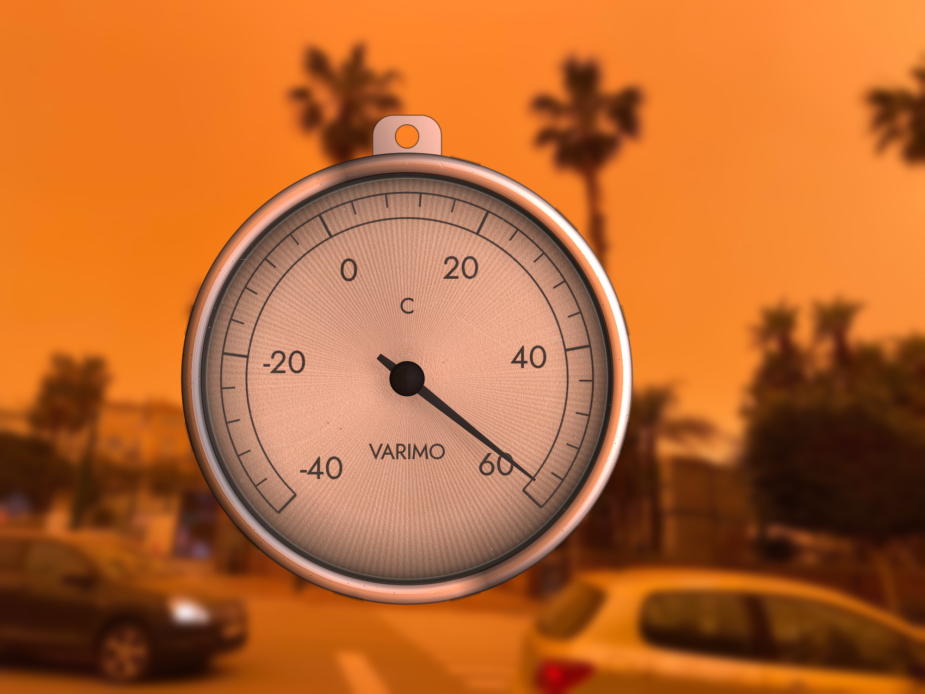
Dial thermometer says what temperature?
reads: 58 °C
